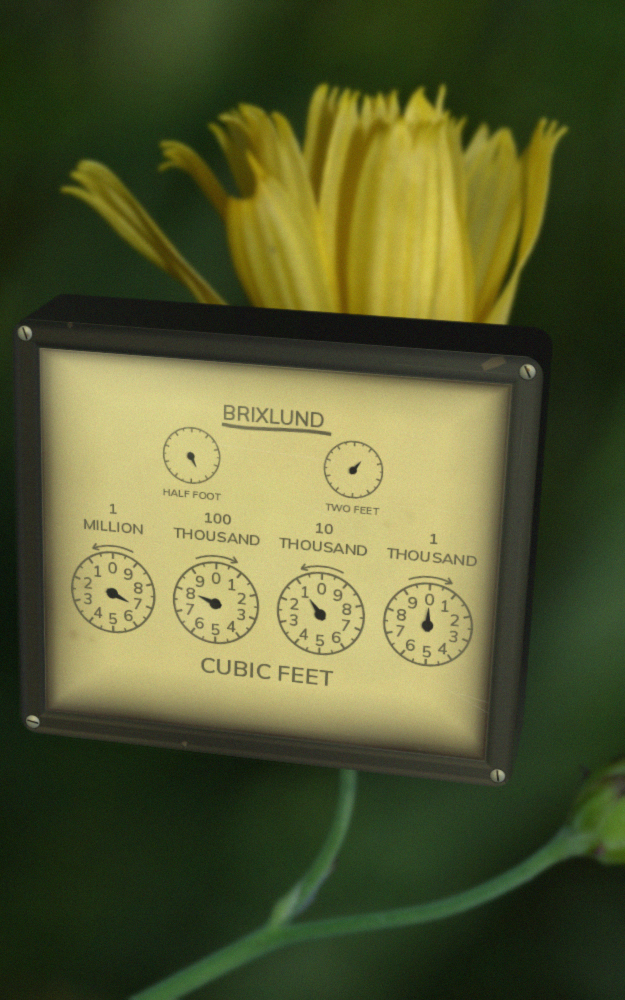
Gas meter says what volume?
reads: 681000 ft³
